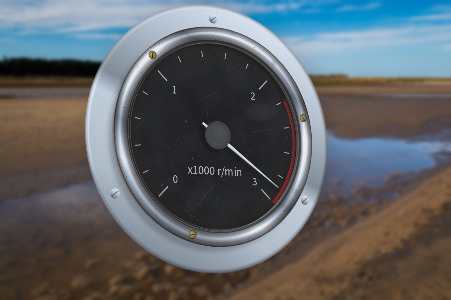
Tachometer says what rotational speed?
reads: 2900 rpm
